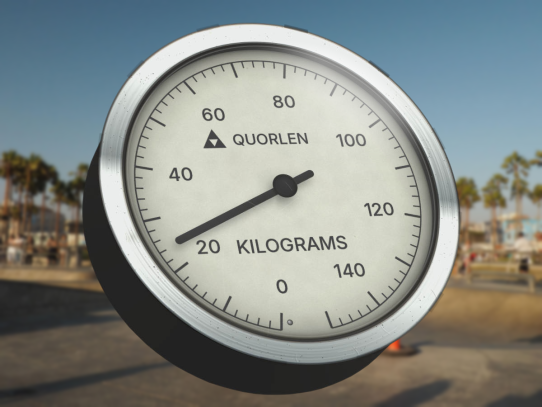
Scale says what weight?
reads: 24 kg
